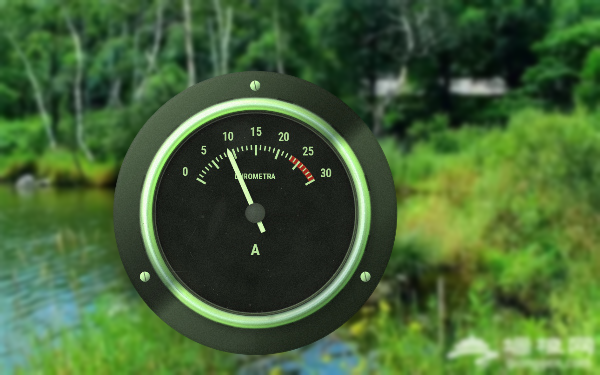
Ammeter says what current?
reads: 9 A
